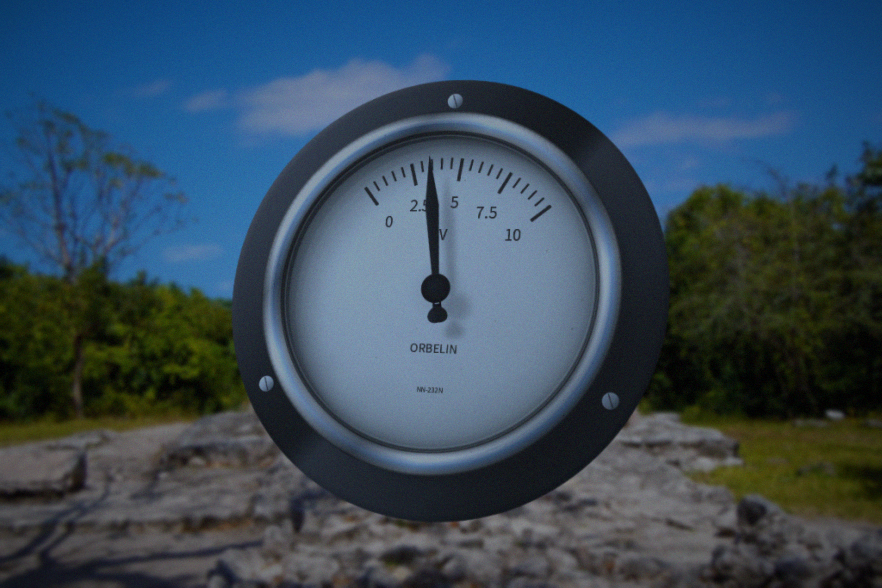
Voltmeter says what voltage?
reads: 3.5 V
